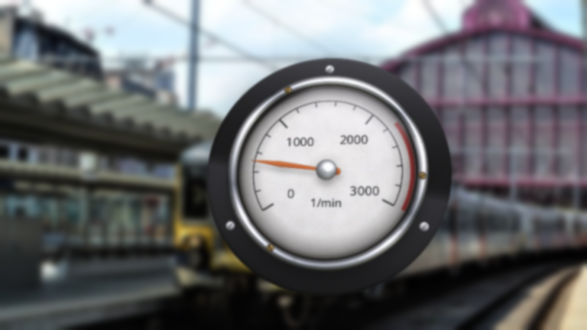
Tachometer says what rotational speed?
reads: 500 rpm
